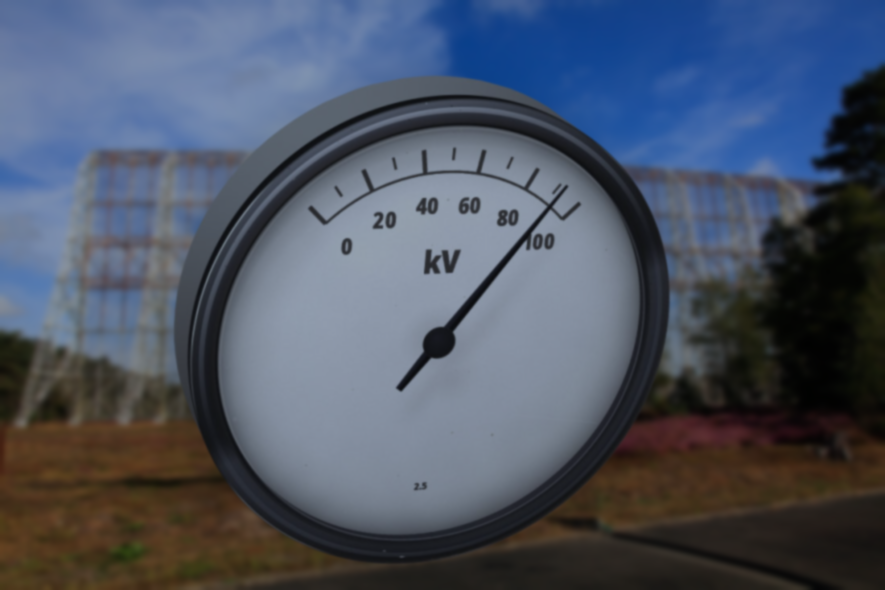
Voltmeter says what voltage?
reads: 90 kV
